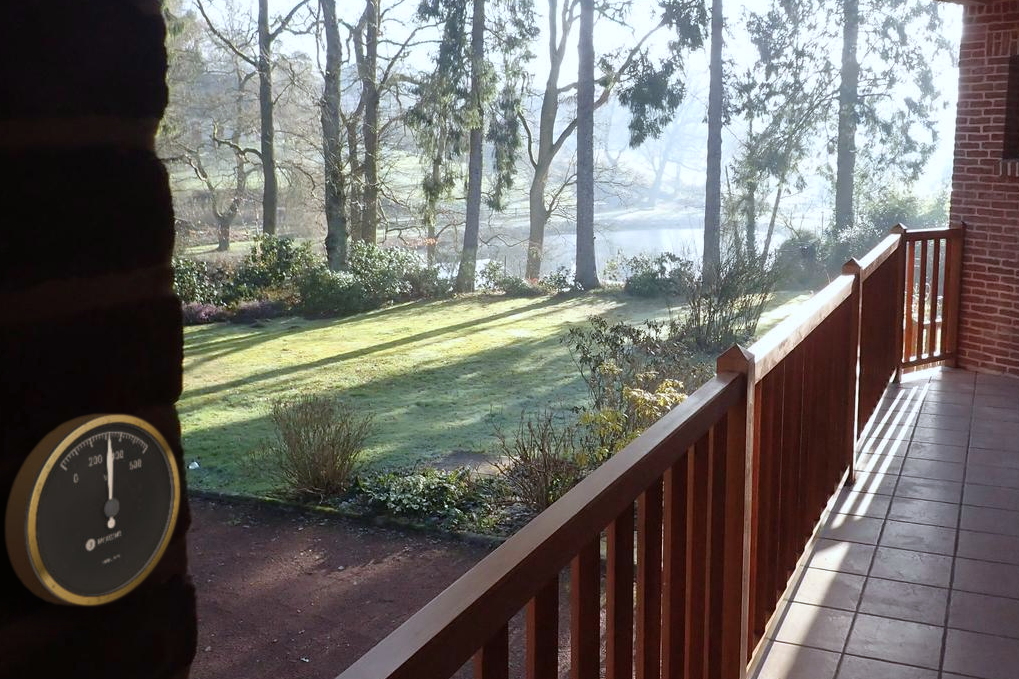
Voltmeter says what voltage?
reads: 300 V
